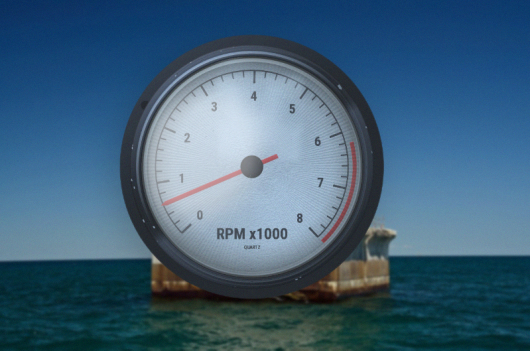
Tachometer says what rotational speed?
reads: 600 rpm
